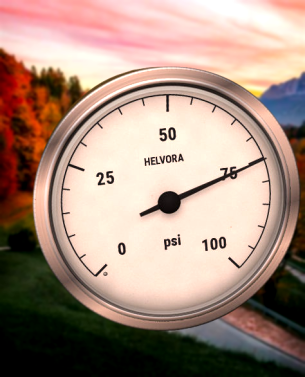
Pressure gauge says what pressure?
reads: 75 psi
